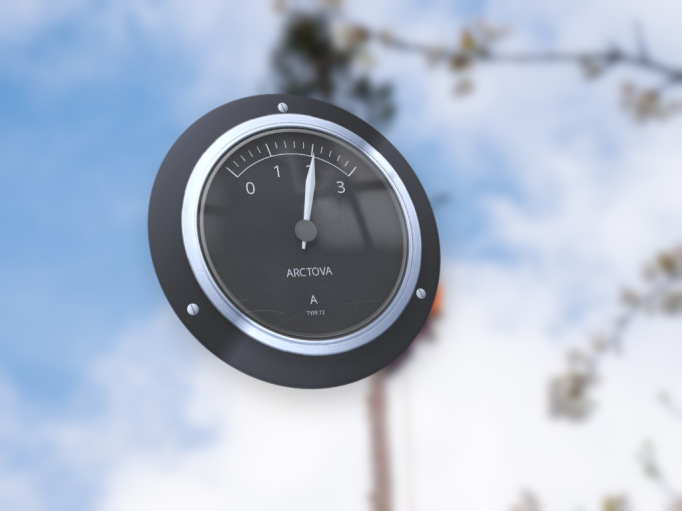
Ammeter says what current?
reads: 2 A
